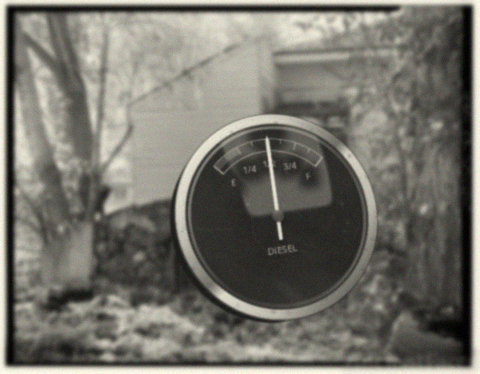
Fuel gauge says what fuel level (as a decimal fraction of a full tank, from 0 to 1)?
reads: 0.5
